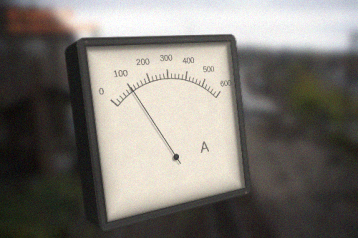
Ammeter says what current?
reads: 100 A
